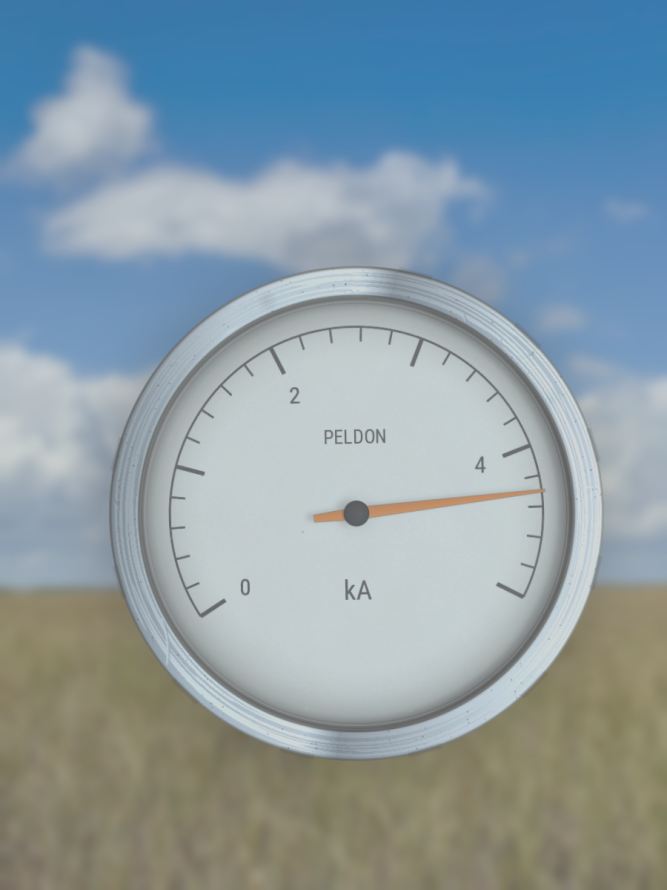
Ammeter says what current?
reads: 4.3 kA
